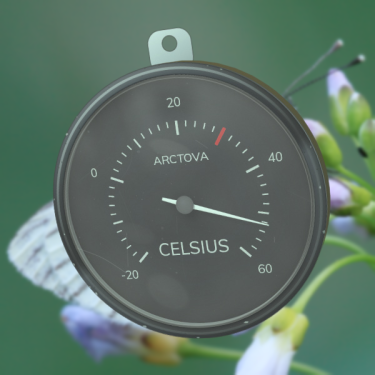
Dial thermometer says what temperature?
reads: 52 °C
